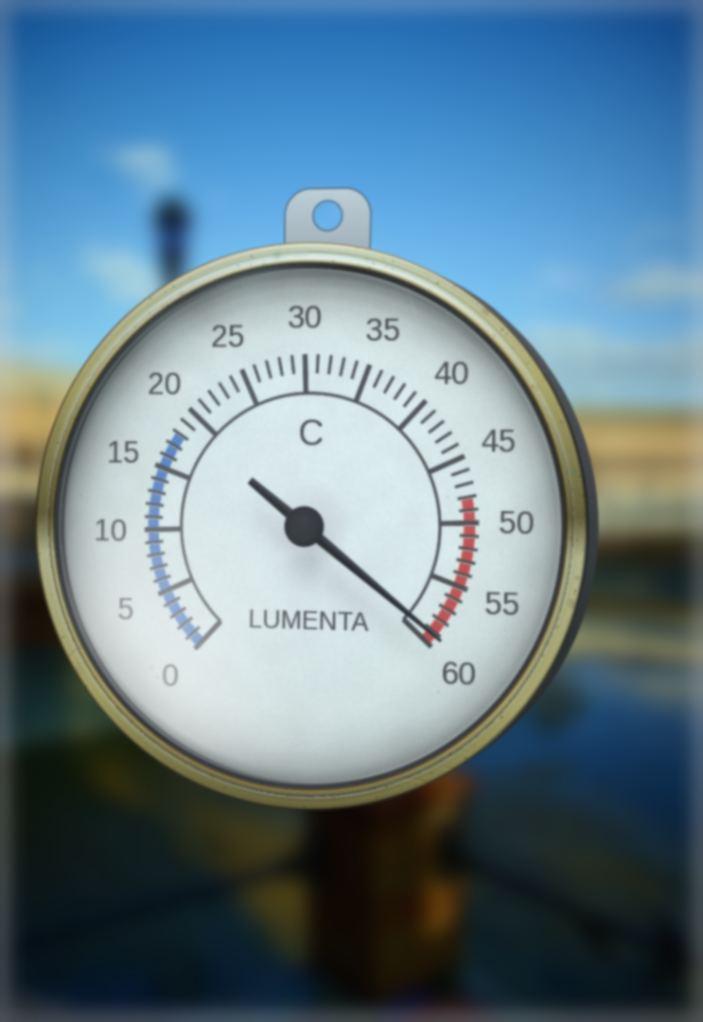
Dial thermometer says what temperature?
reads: 59 °C
